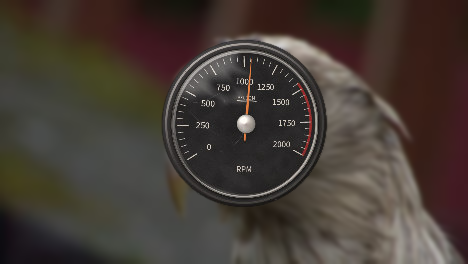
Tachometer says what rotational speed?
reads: 1050 rpm
